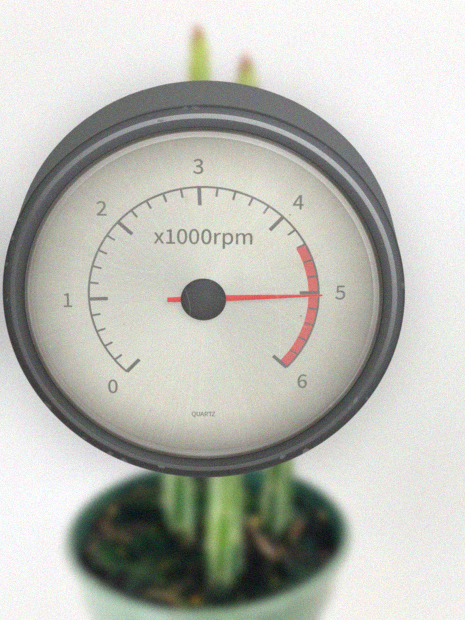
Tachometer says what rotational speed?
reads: 5000 rpm
